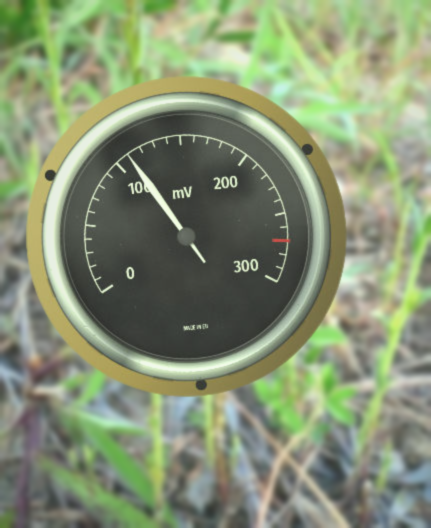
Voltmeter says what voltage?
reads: 110 mV
